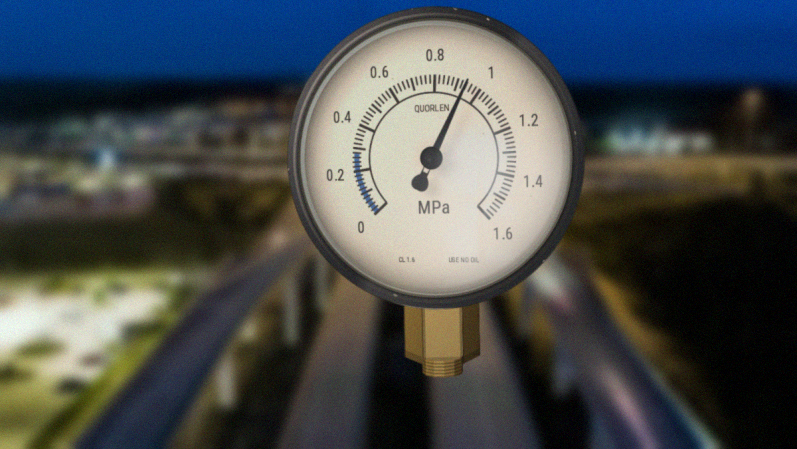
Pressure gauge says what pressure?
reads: 0.94 MPa
